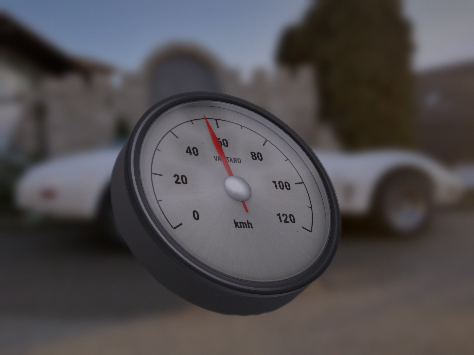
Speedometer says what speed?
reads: 55 km/h
